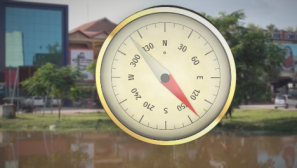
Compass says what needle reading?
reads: 140 °
